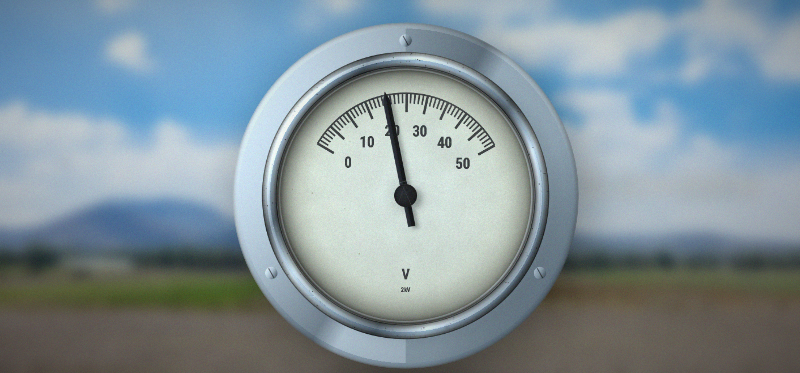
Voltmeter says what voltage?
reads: 20 V
